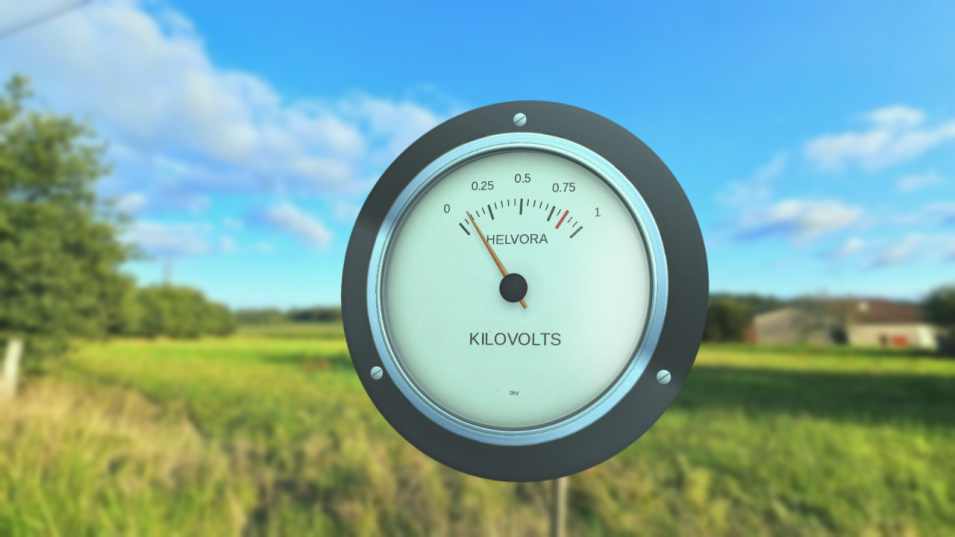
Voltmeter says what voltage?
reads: 0.1 kV
